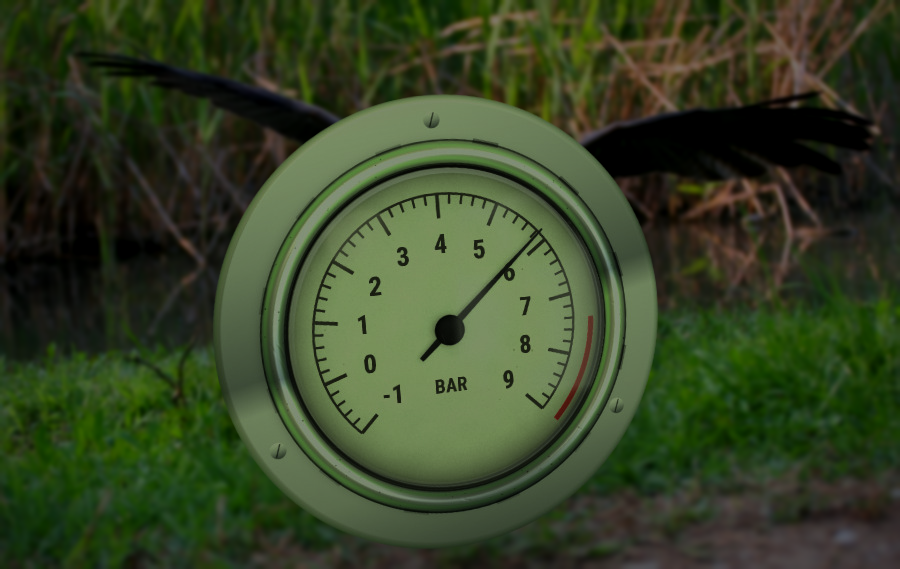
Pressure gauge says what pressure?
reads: 5.8 bar
